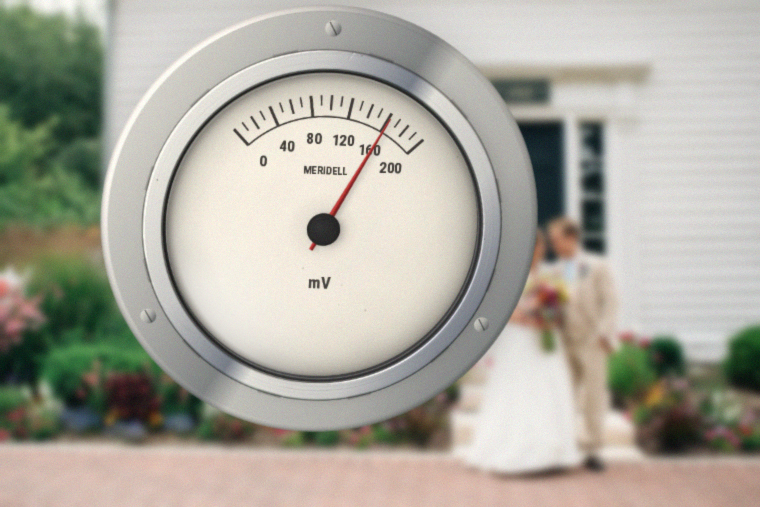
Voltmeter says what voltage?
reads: 160 mV
